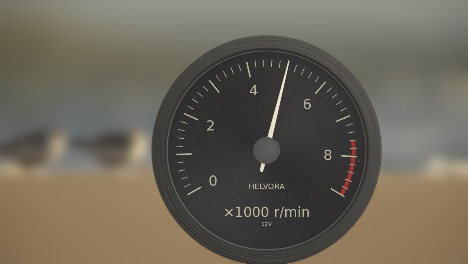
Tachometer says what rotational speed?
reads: 5000 rpm
